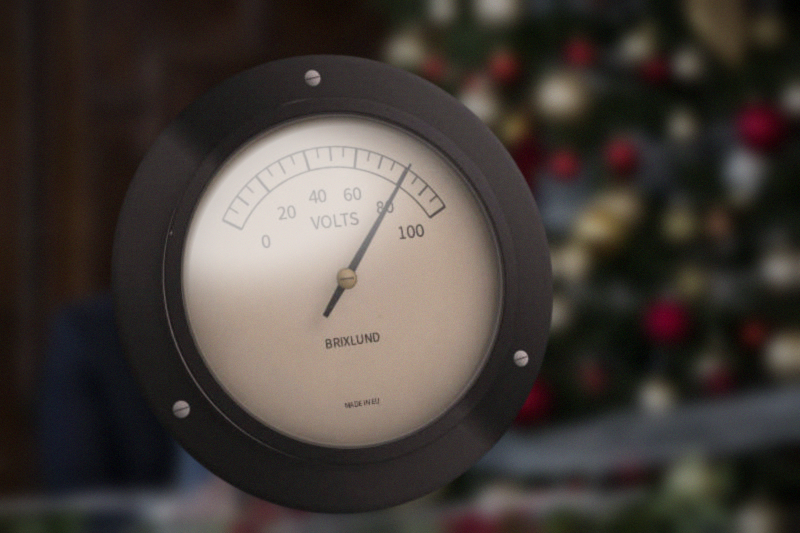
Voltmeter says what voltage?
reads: 80 V
